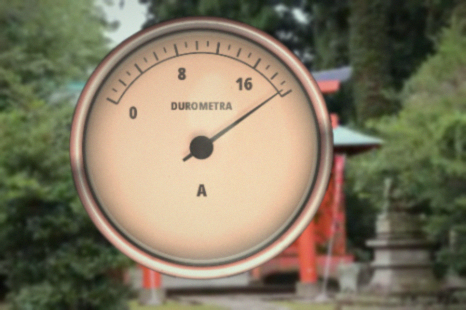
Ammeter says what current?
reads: 19.5 A
